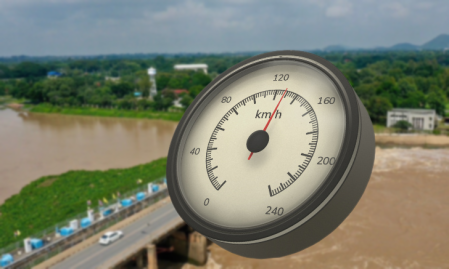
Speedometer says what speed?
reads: 130 km/h
